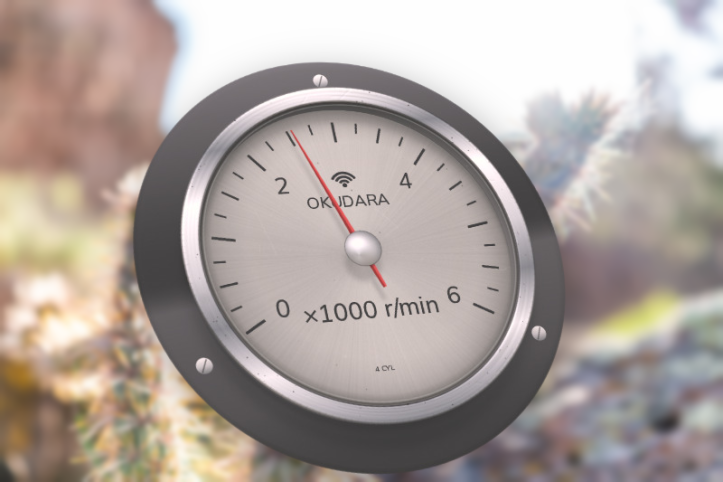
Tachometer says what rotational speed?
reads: 2500 rpm
